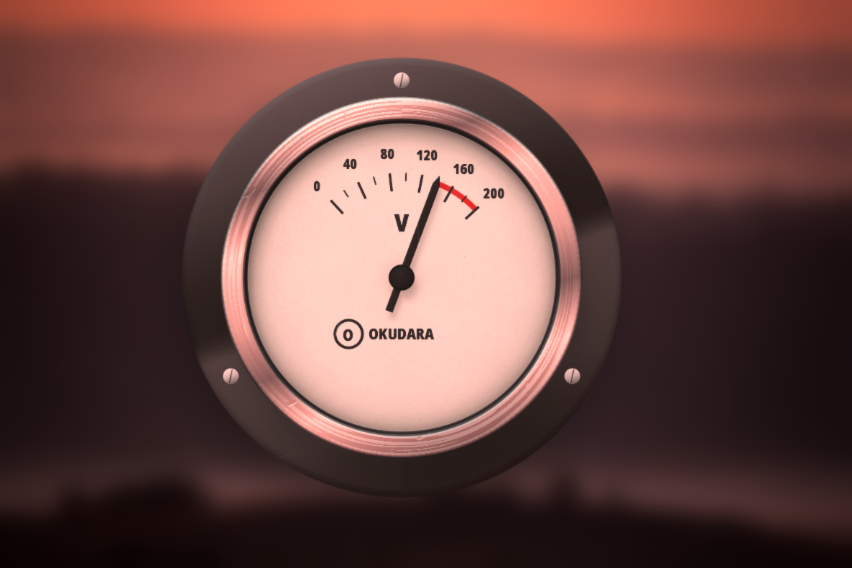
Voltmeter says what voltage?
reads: 140 V
